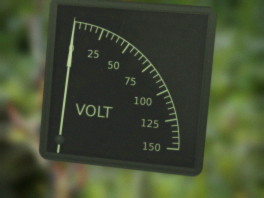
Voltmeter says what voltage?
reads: 0 V
